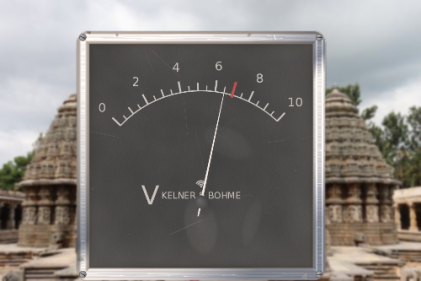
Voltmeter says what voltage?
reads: 6.5 V
